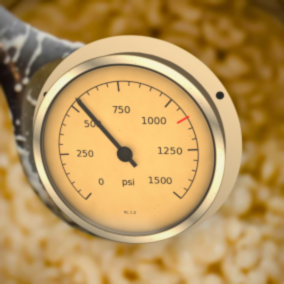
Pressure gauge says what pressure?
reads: 550 psi
